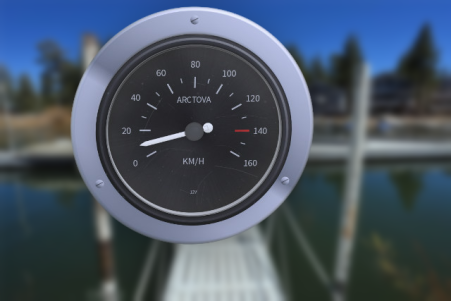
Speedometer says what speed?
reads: 10 km/h
